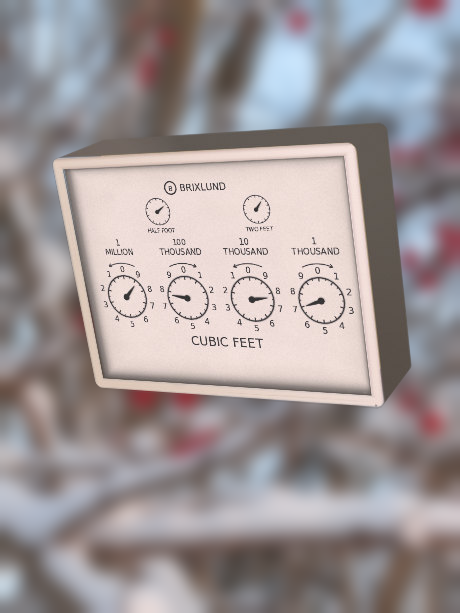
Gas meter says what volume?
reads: 877700 ft³
